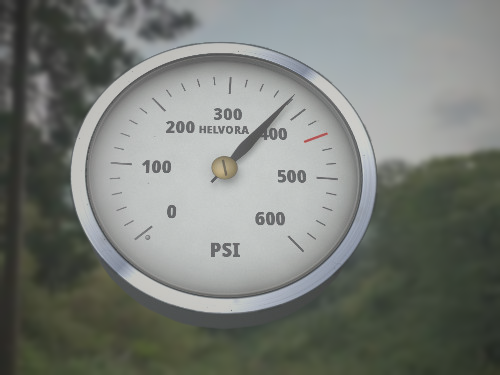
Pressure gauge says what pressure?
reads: 380 psi
